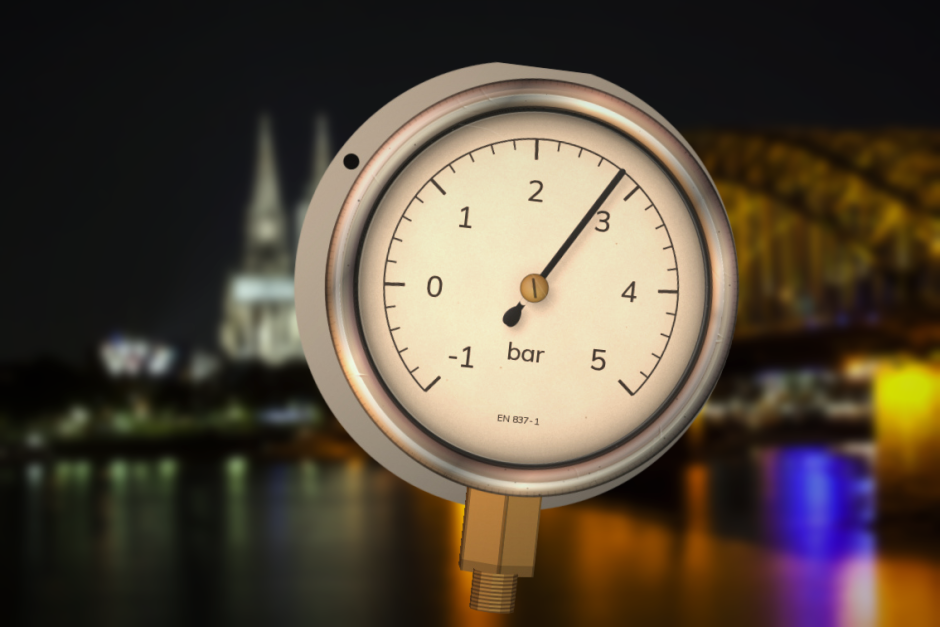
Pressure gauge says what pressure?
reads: 2.8 bar
